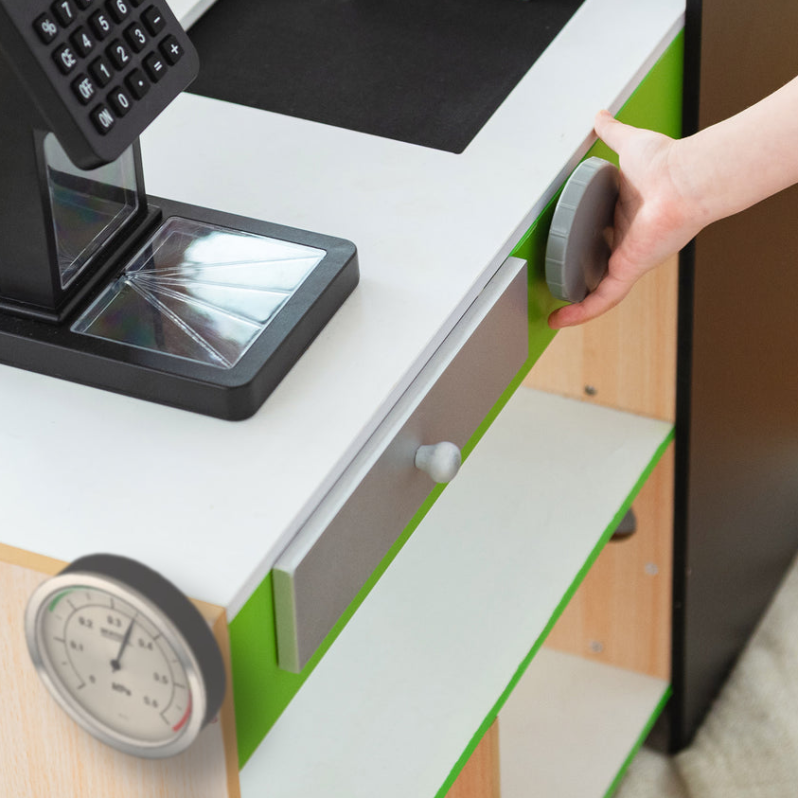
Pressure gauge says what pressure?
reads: 0.35 MPa
